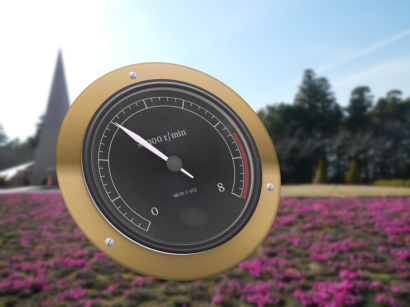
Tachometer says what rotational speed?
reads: 3000 rpm
